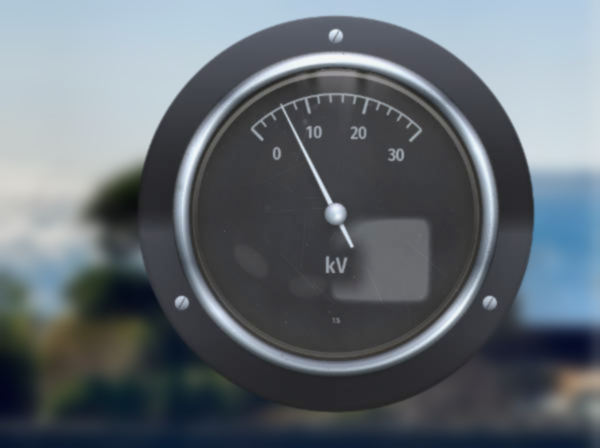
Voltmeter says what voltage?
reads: 6 kV
